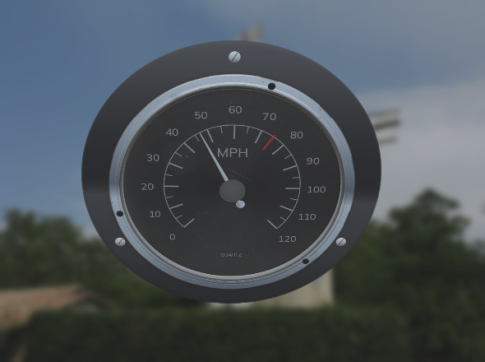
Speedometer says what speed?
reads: 47.5 mph
